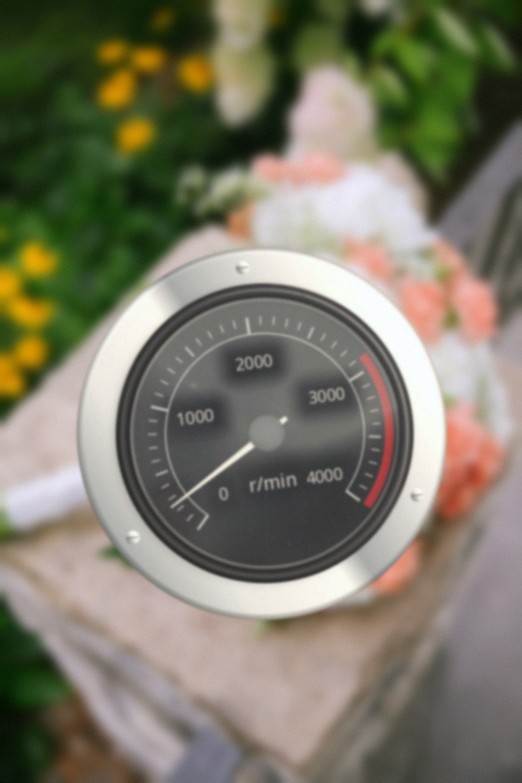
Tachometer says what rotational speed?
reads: 250 rpm
